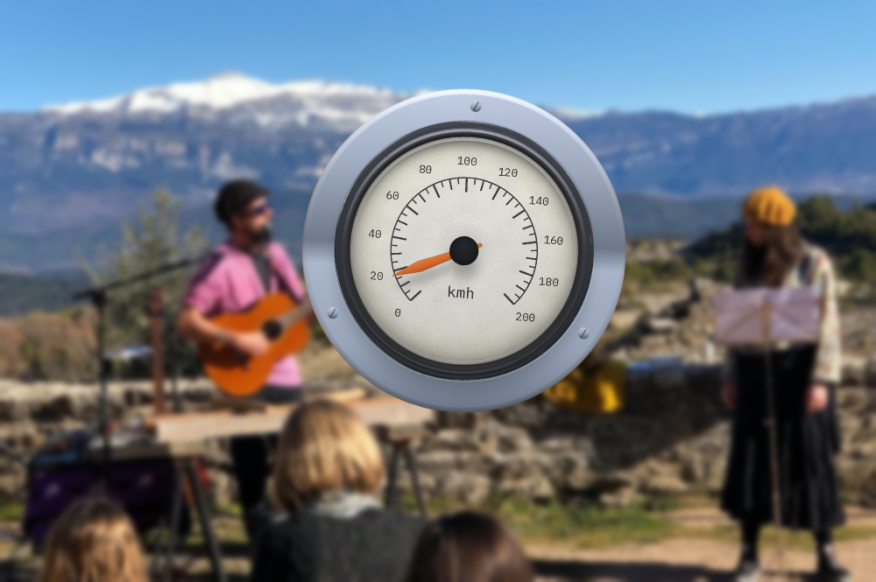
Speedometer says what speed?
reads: 17.5 km/h
